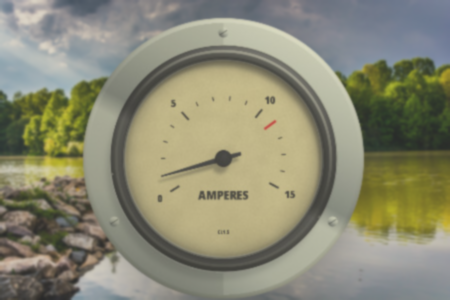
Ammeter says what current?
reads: 1 A
